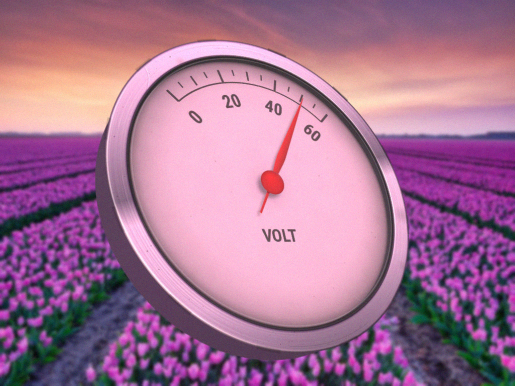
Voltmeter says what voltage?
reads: 50 V
